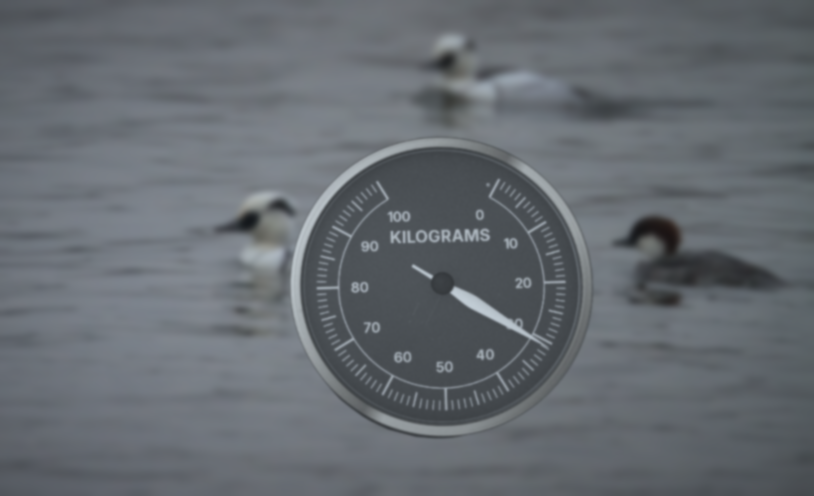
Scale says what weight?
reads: 31 kg
